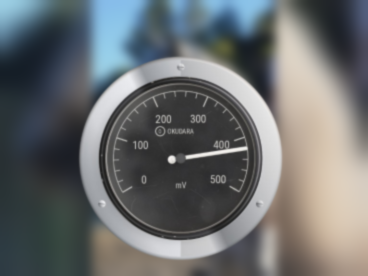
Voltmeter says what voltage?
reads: 420 mV
